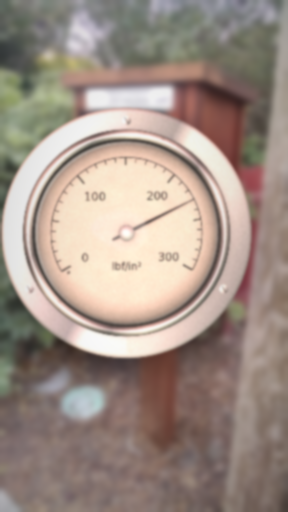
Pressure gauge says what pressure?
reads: 230 psi
